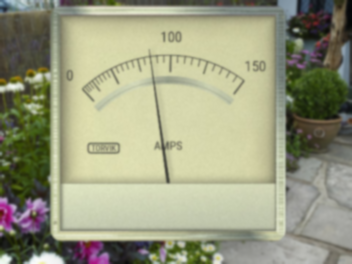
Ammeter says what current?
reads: 85 A
